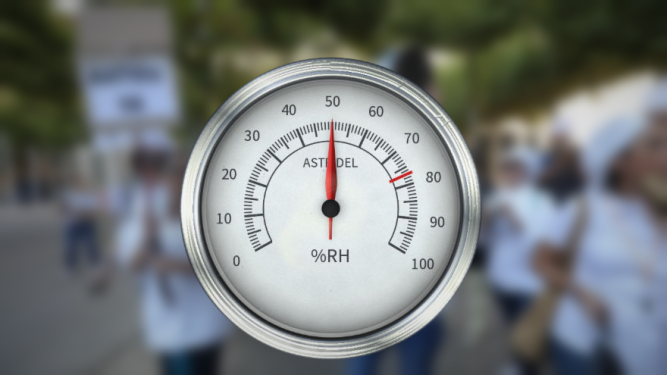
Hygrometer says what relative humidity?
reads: 50 %
